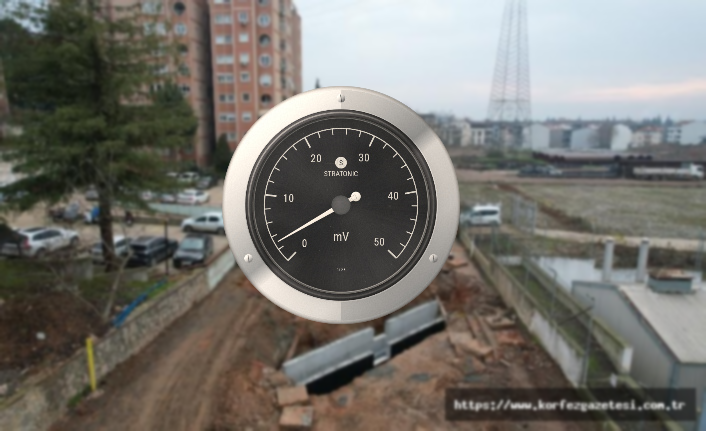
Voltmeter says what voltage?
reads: 3 mV
